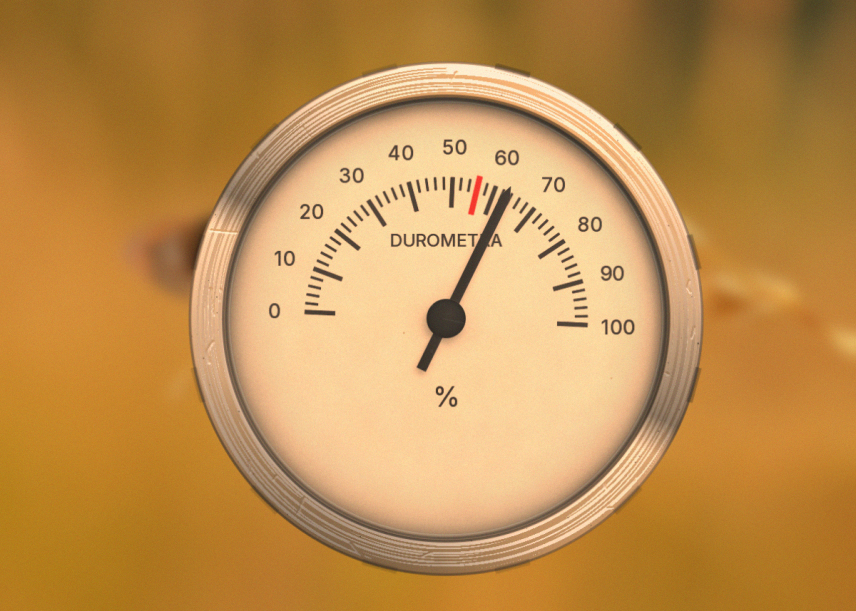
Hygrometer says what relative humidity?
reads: 63 %
